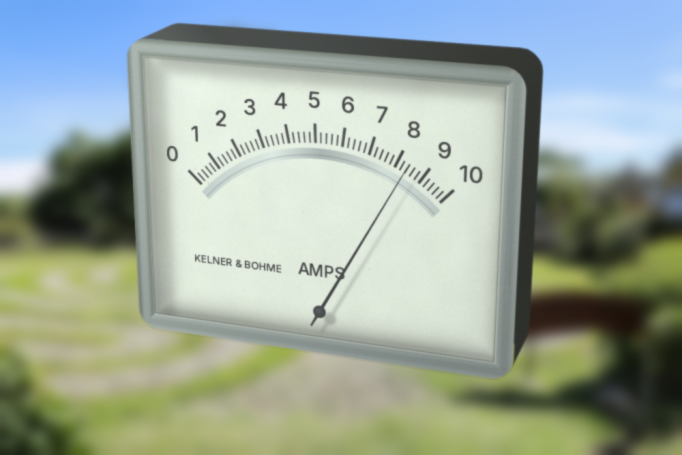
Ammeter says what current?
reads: 8.4 A
